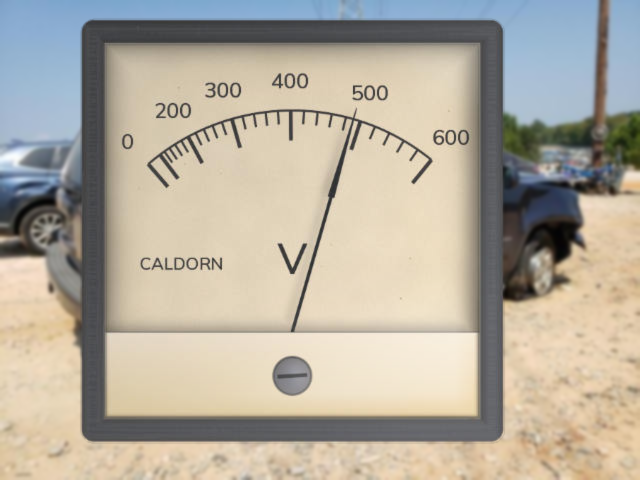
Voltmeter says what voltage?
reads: 490 V
